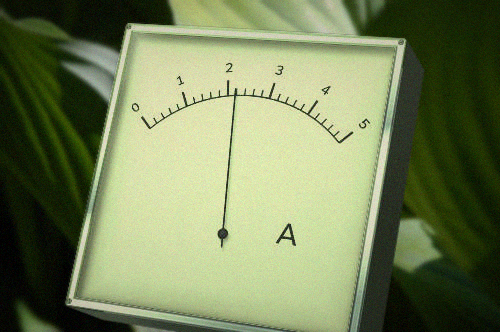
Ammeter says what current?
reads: 2.2 A
